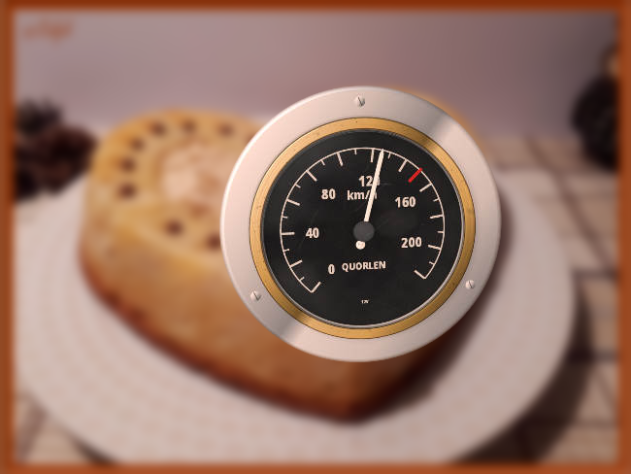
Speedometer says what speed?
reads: 125 km/h
